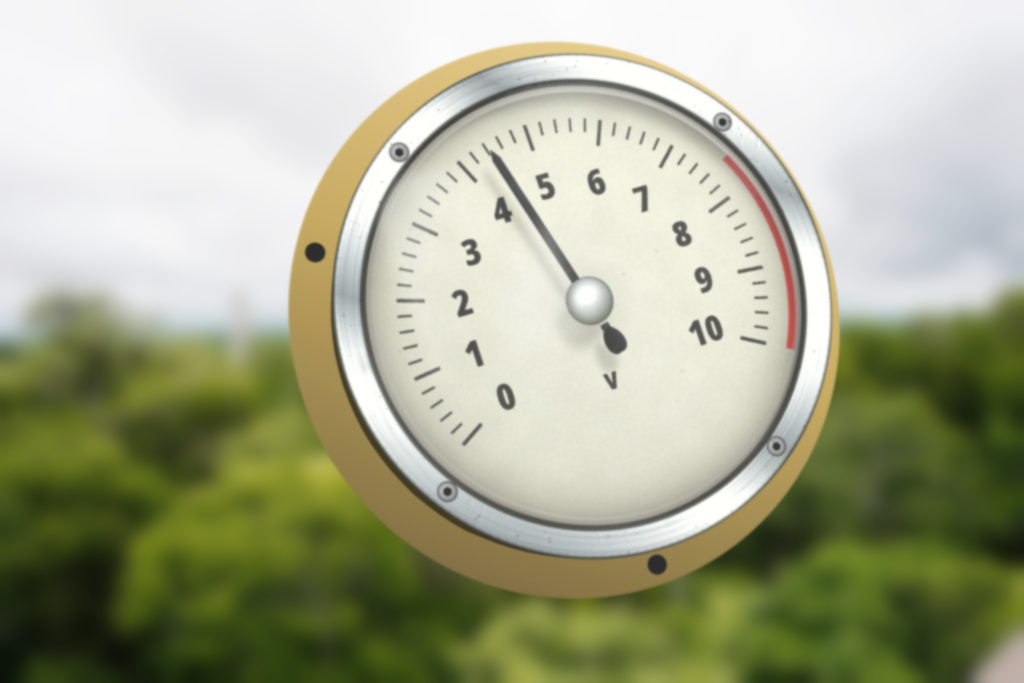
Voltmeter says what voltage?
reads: 4.4 V
